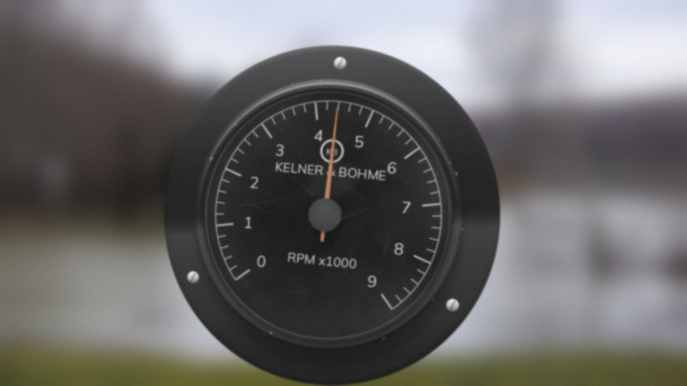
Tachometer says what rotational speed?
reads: 4400 rpm
